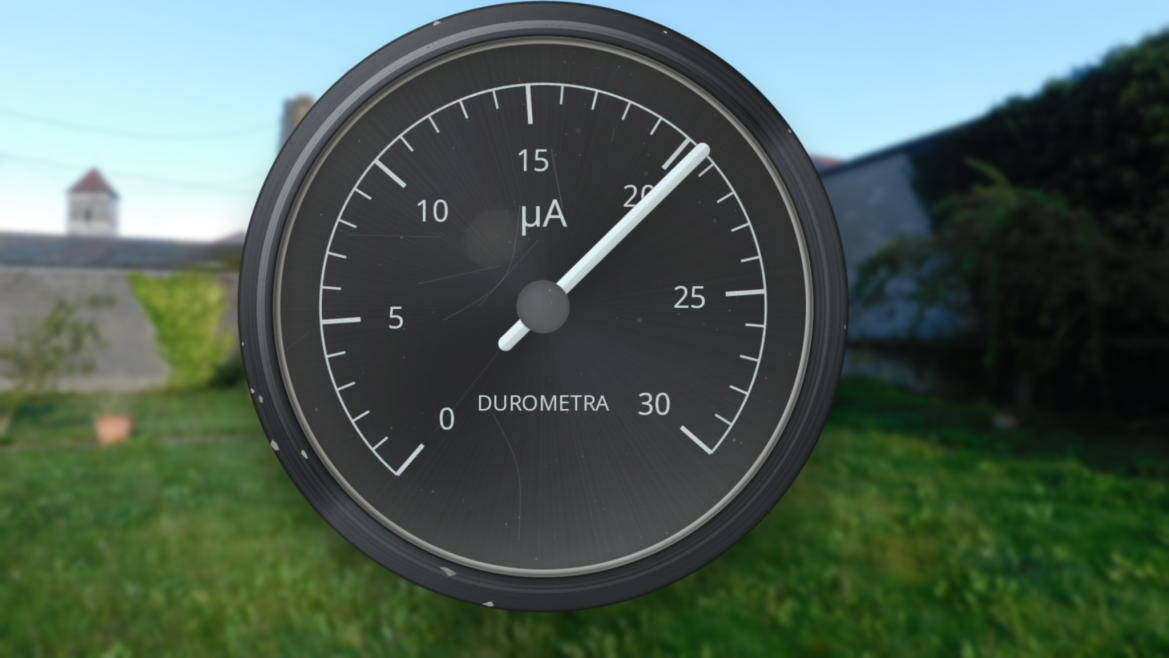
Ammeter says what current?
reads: 20.5 µA
